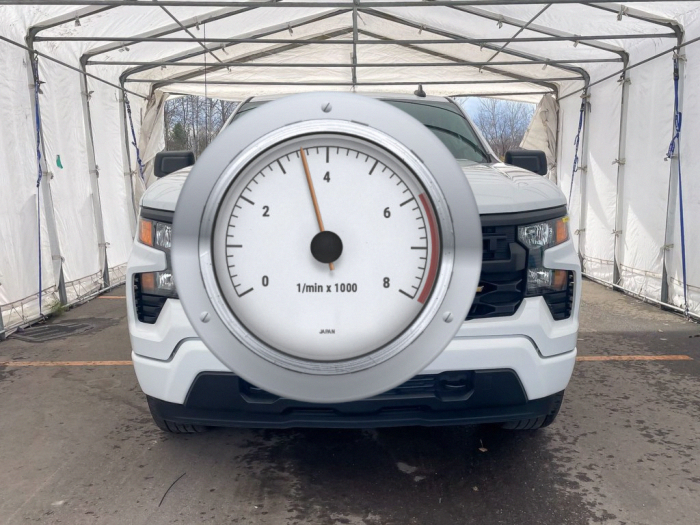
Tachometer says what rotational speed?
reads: 3500 rpm
